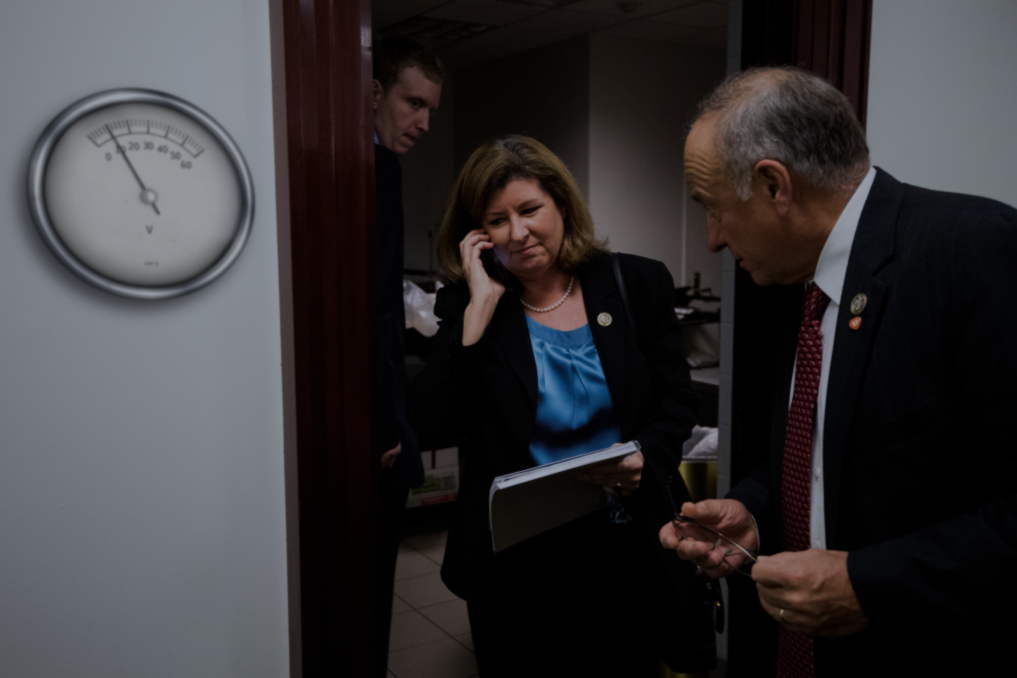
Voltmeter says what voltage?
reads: 10 V
